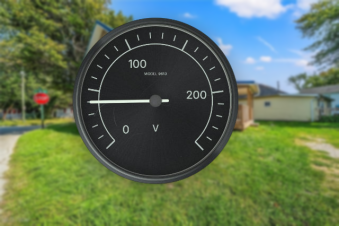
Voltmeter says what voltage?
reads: 40 V
